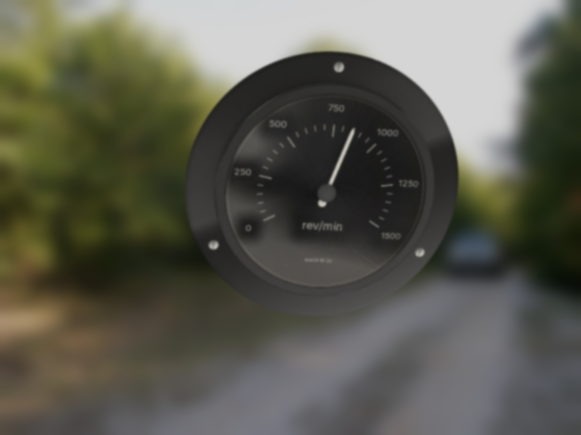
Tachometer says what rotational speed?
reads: 850 rpm
